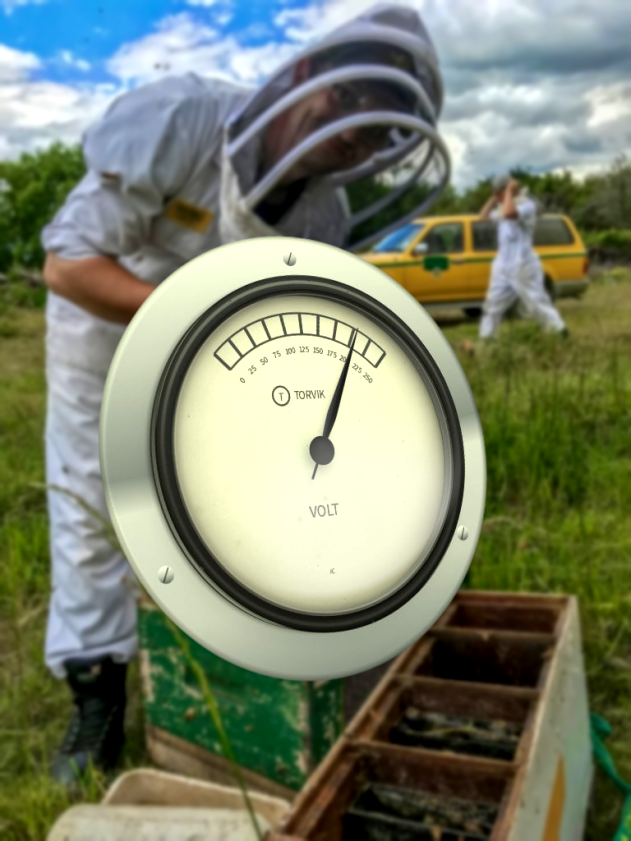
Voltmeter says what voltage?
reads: 200 V
